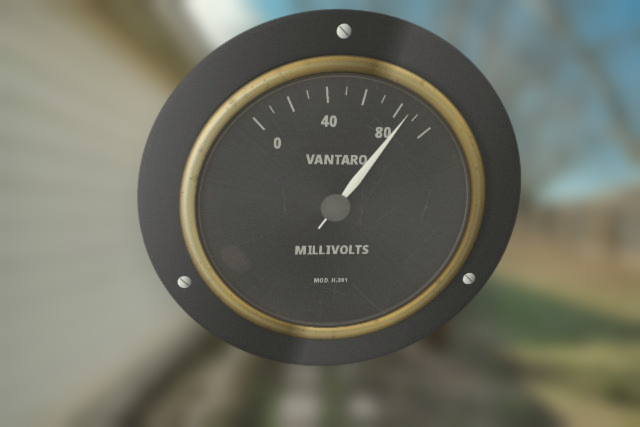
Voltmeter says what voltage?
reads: 85 mV
